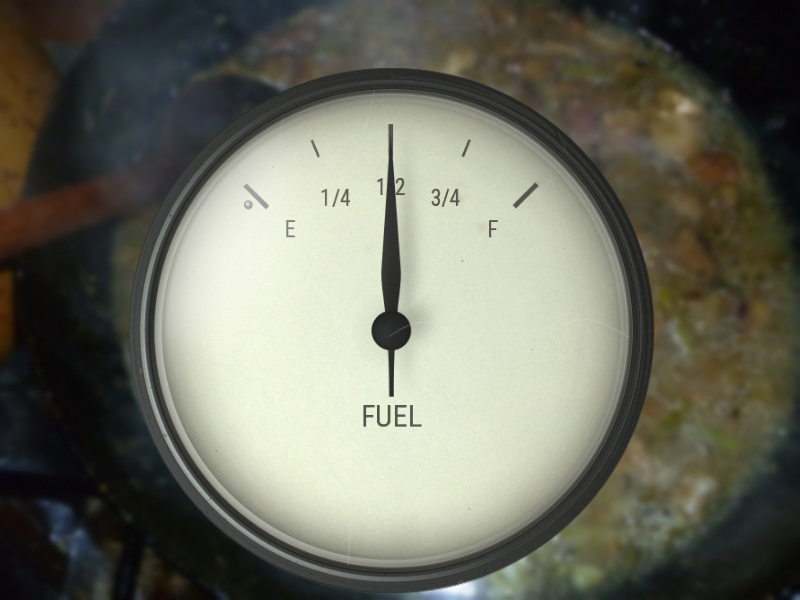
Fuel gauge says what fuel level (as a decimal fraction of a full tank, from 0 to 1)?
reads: 0.5
